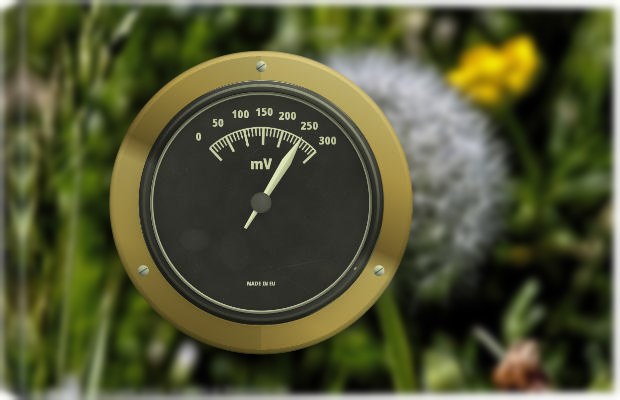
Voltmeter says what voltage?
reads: 250 mV
